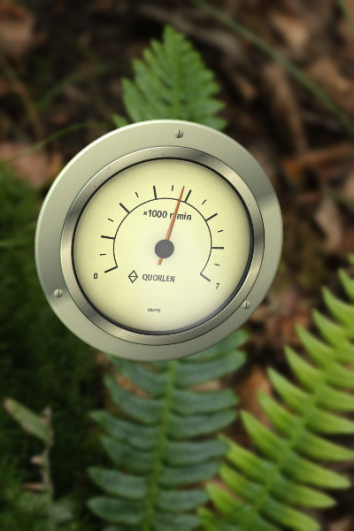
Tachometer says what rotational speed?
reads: 3750 rpm
